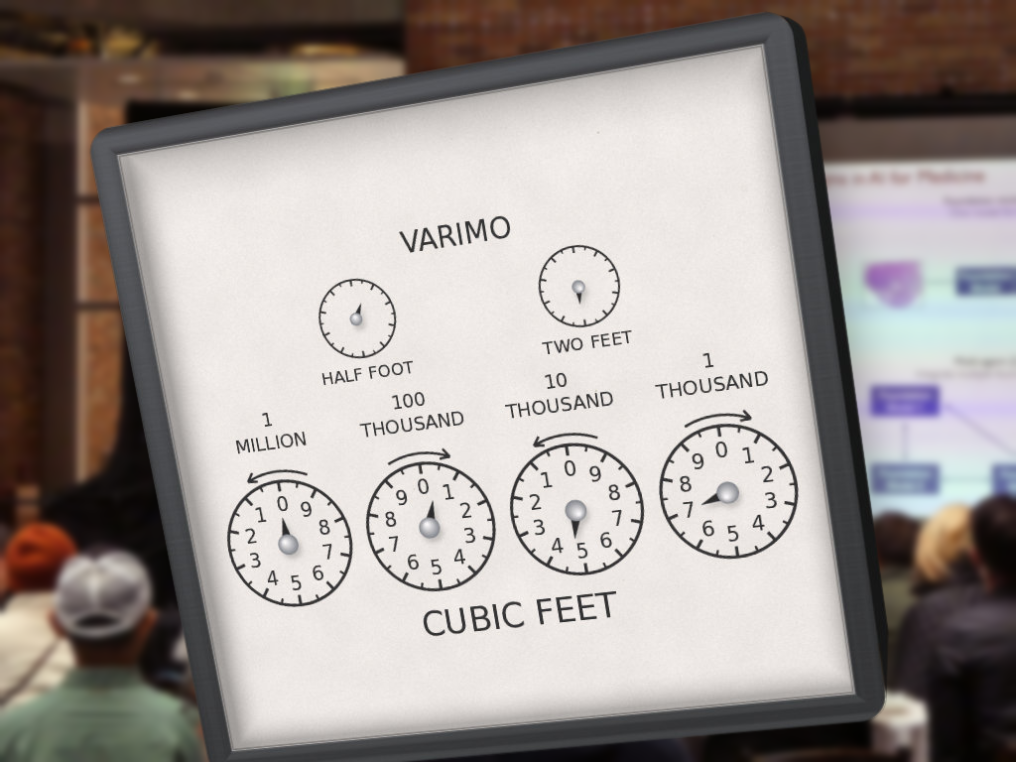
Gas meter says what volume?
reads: 4700 ft³
